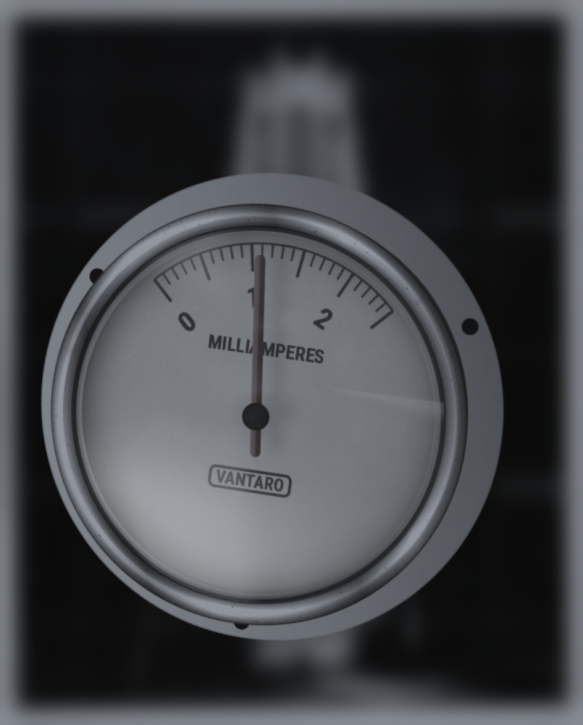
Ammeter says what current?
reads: 1.1 mA
